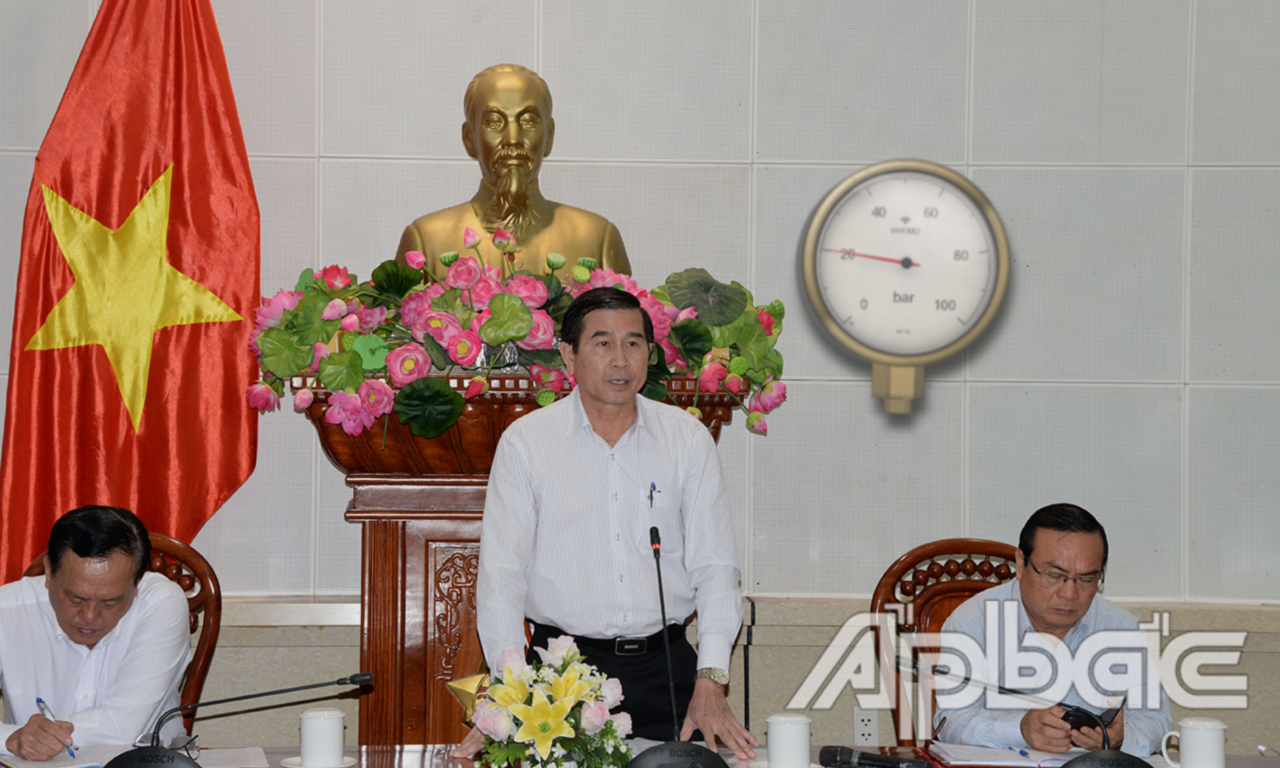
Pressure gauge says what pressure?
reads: 20 bar
